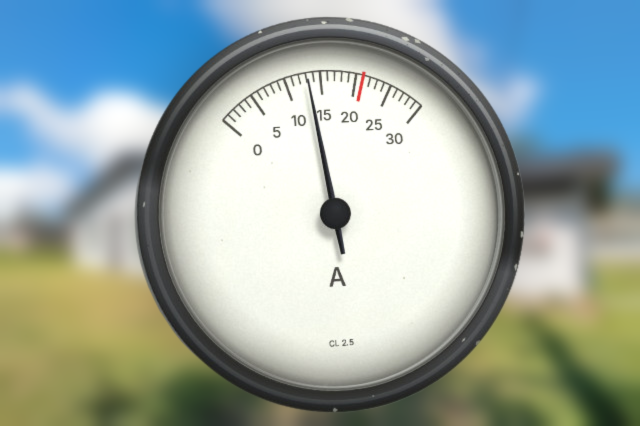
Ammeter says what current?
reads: 13 A
